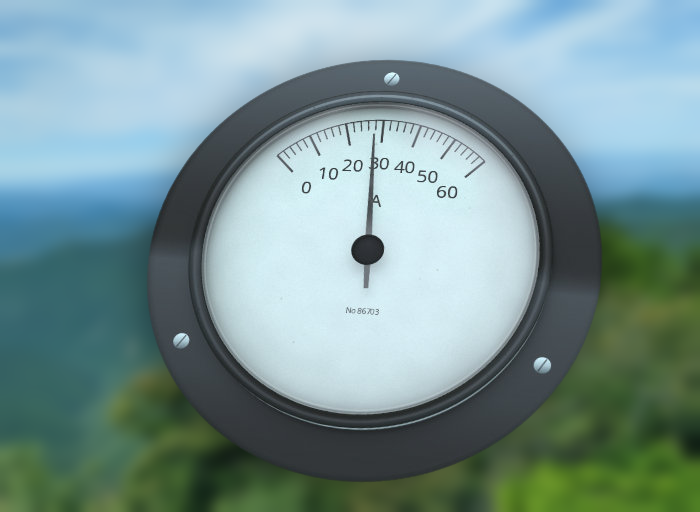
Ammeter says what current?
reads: 28 A
